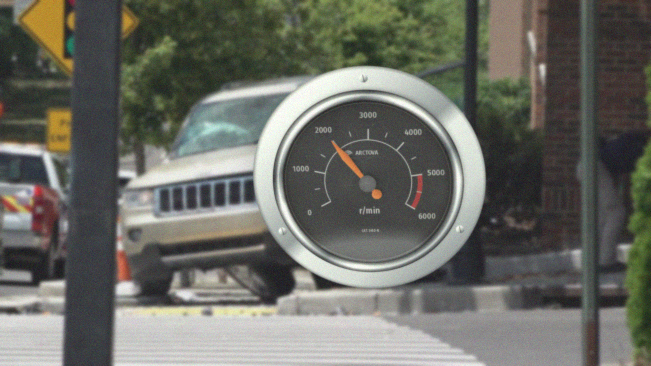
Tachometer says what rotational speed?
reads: 2000 rpm
